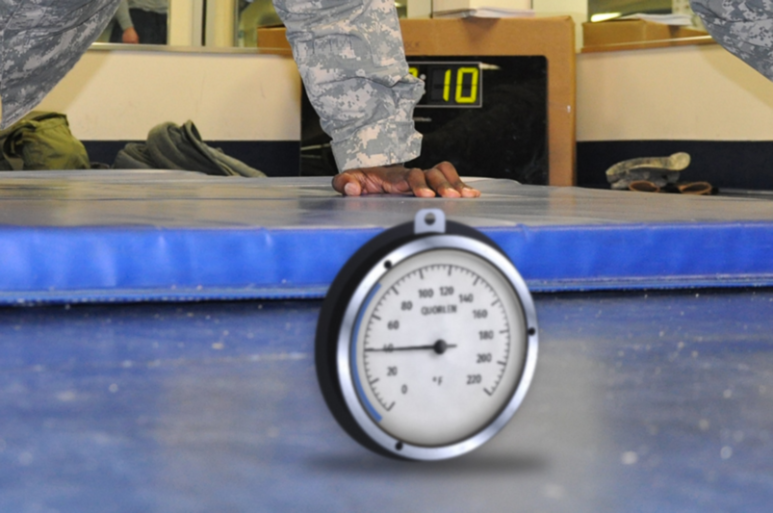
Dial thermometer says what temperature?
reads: 40 °F
